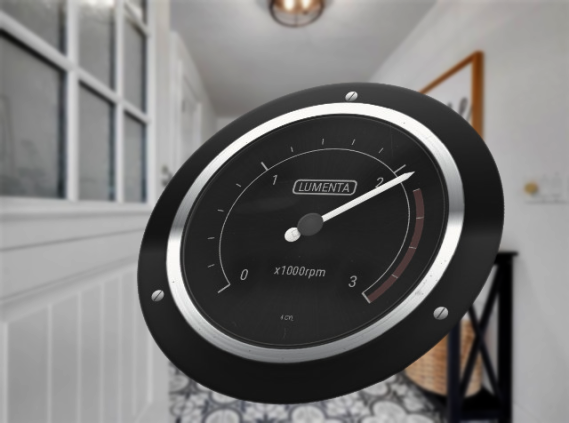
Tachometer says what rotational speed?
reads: 2100 rpm
